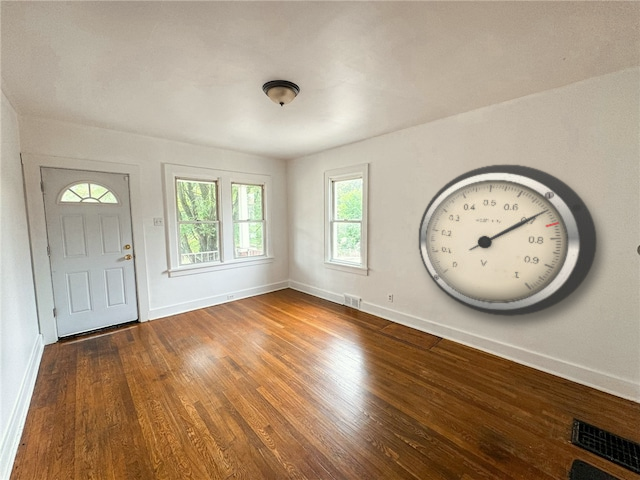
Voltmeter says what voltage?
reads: 0.7 V
